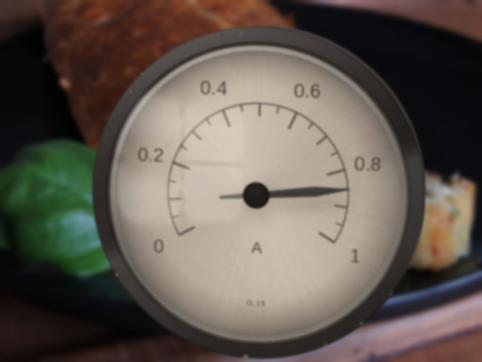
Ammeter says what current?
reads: 0.85 A
